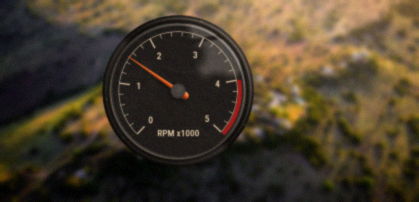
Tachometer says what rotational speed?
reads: 1500 rpm
